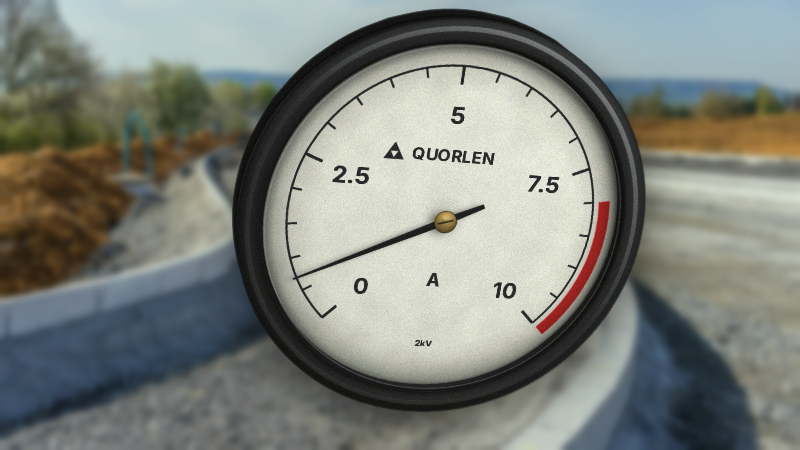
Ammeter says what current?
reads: 0.75 A
